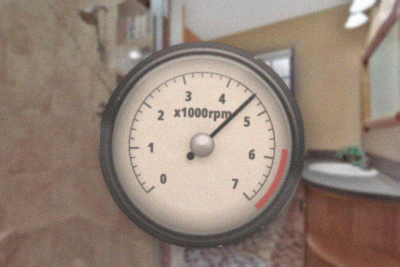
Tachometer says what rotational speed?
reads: 4600 rpm
